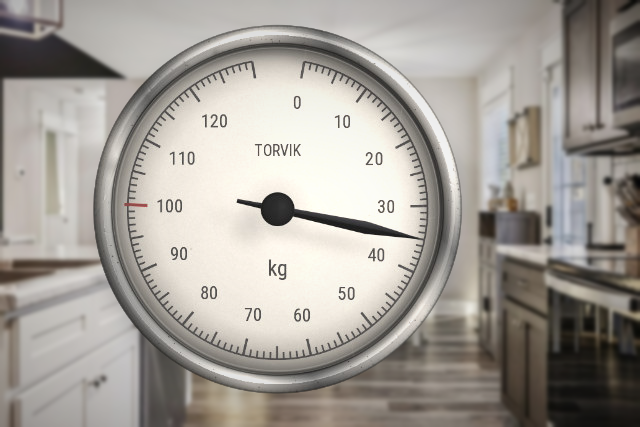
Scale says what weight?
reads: 35 kg
